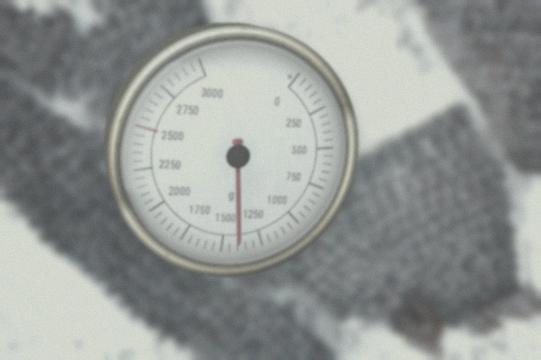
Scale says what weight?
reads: 1400 g
